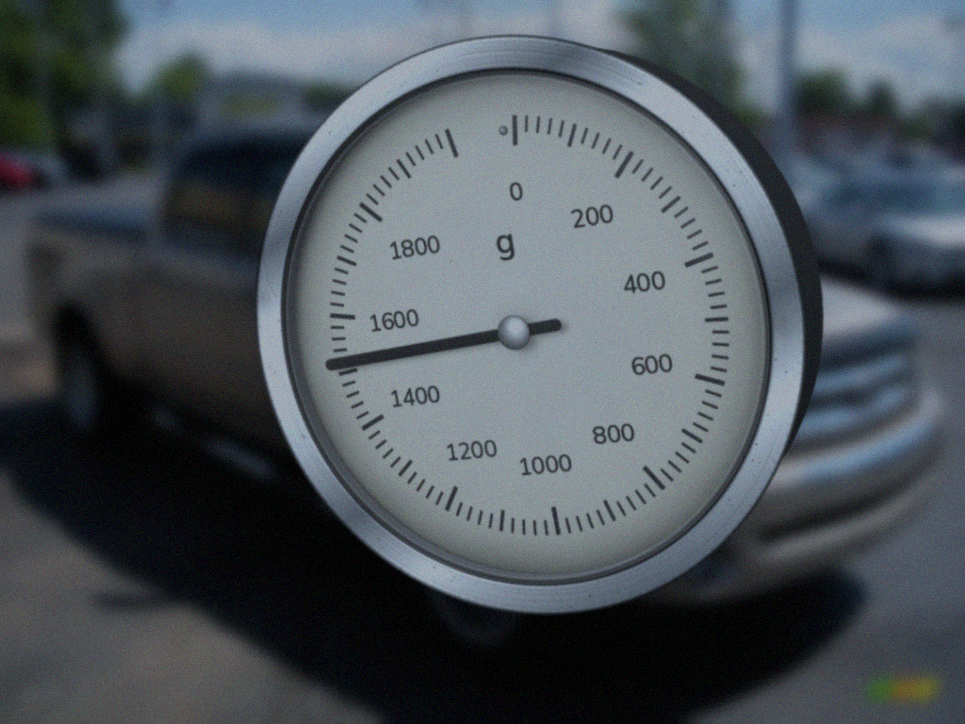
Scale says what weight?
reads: 1520 g
